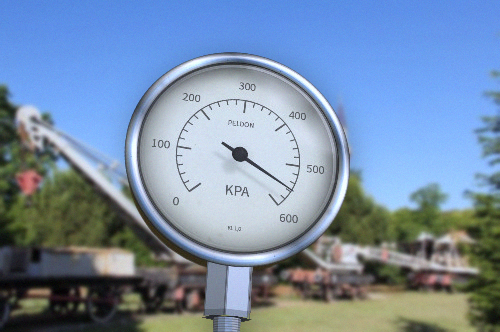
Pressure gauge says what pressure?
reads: 560 kPa
